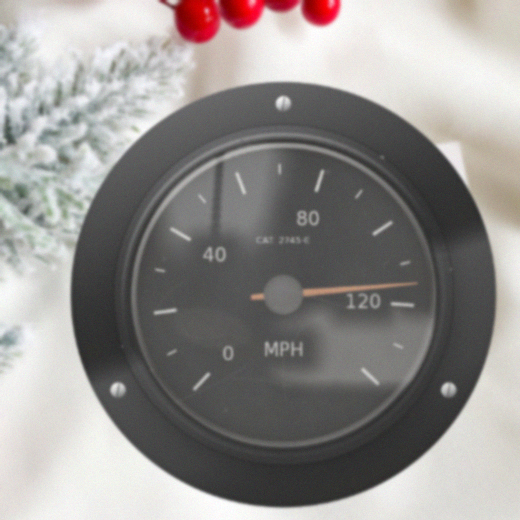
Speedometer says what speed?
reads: 115 mph
